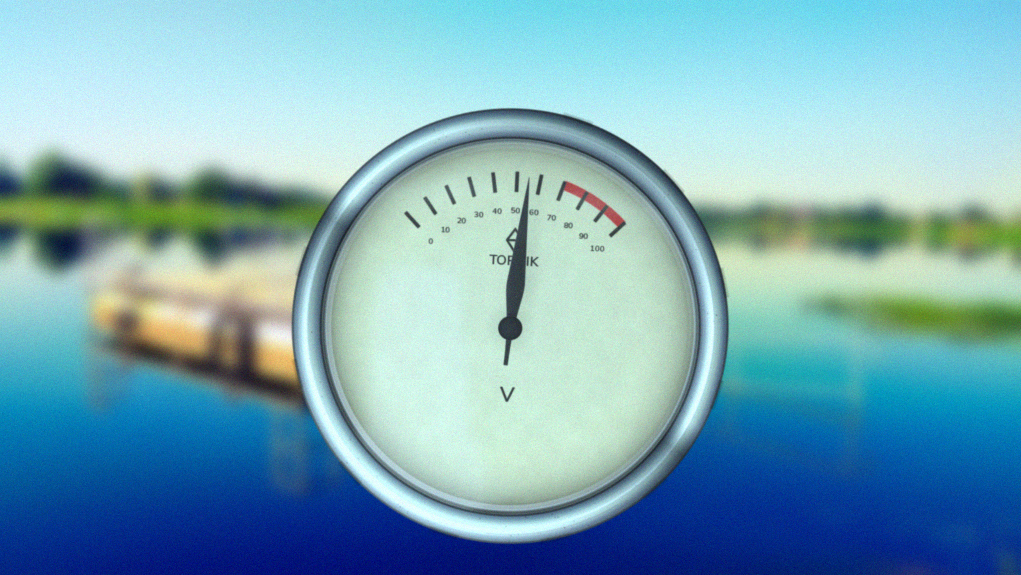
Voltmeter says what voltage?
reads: 55 V
